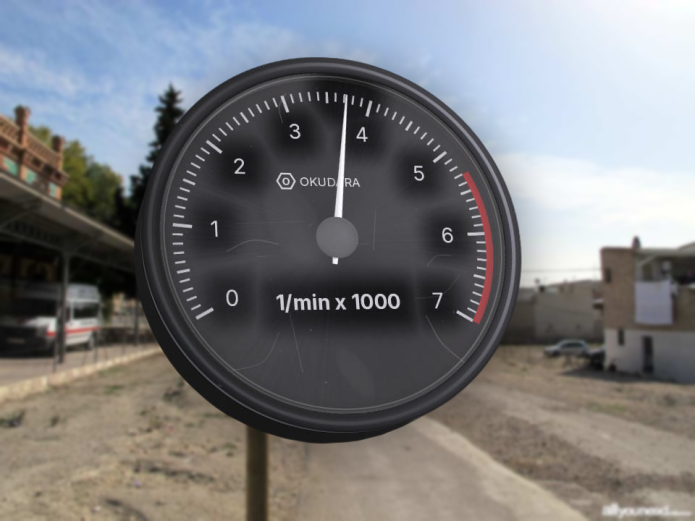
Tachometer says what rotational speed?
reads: 3700 rpm
